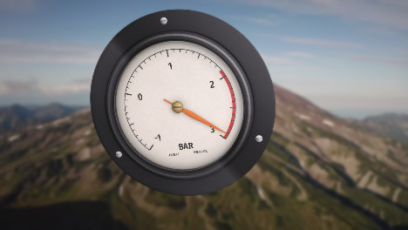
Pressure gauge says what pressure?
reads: 2.9 bar
